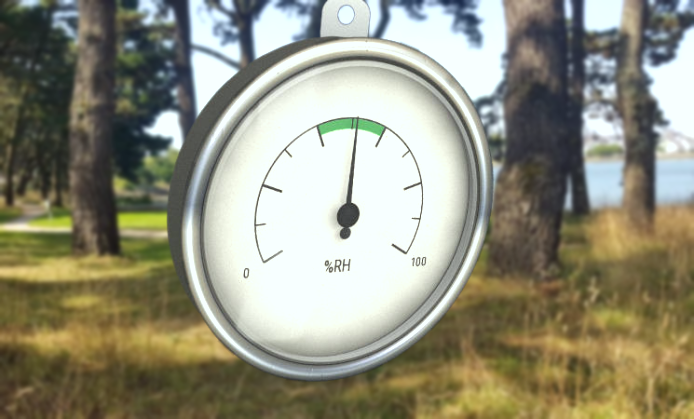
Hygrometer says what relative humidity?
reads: 50 %
